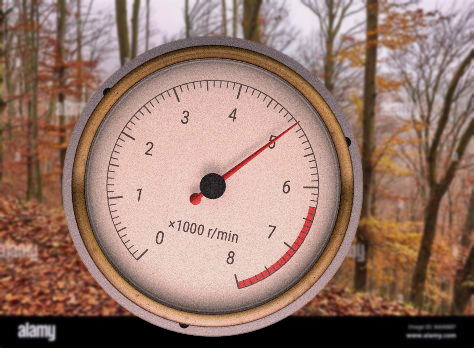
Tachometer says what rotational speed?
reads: 5000 rpm
